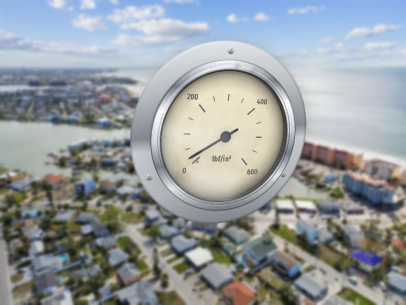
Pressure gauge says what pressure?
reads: 25 psi
